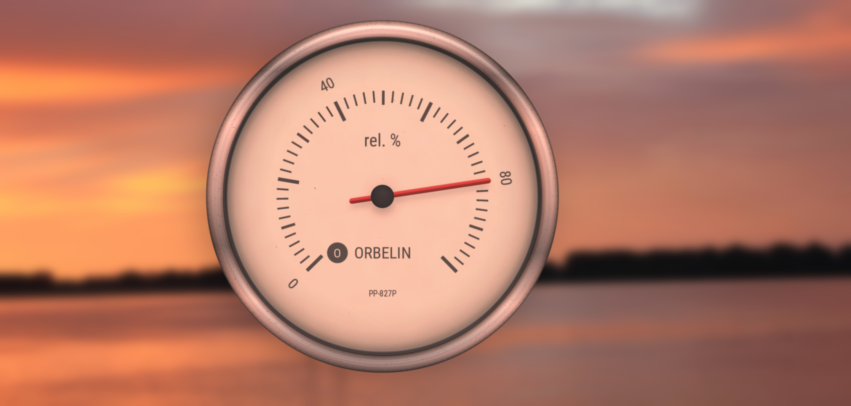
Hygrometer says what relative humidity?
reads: 80 %
